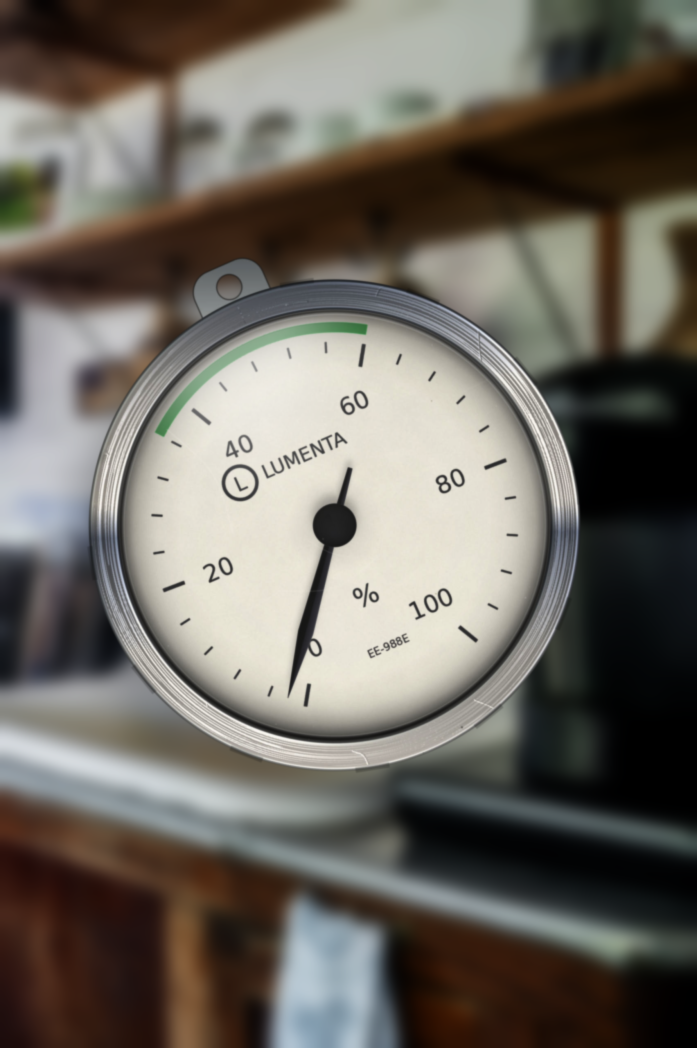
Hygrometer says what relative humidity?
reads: 2 %
